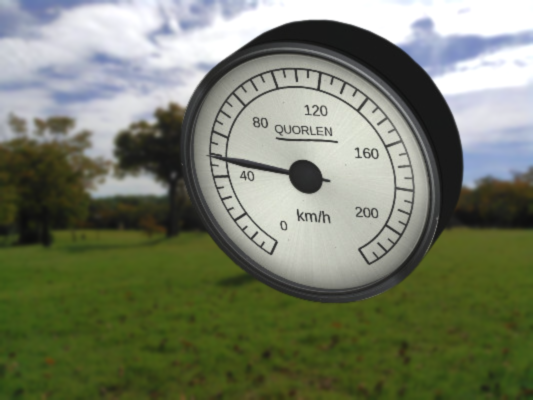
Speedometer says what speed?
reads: 50 km/h
